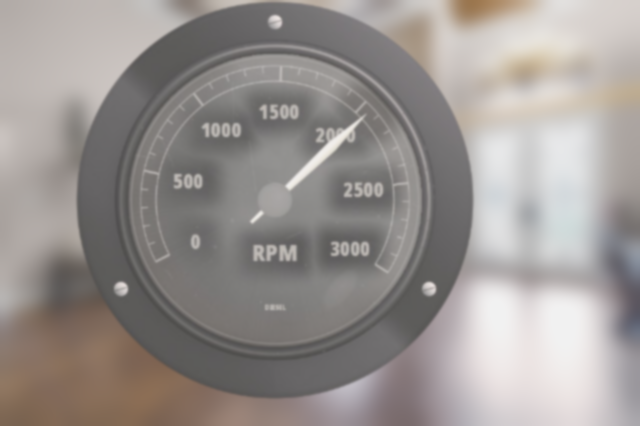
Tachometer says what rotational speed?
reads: 2050 rpm
